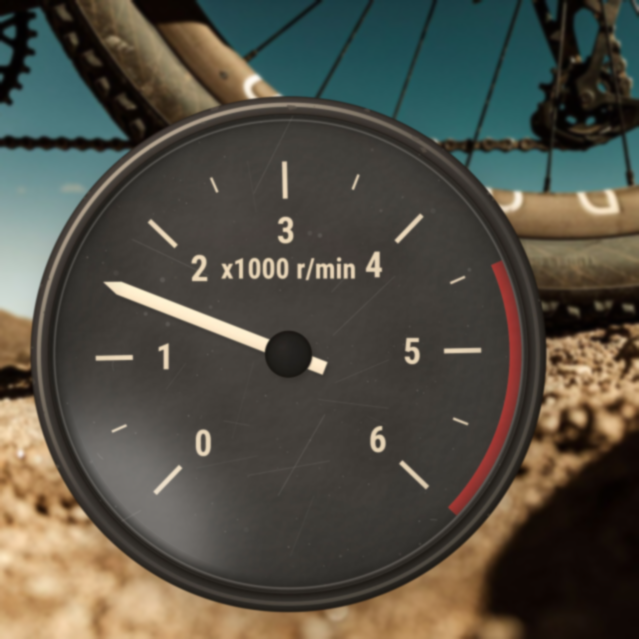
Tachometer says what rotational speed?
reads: 1500 rpm
